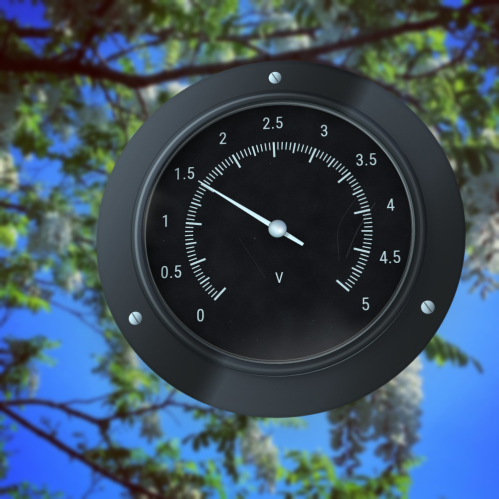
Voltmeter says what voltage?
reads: 1.5 V
